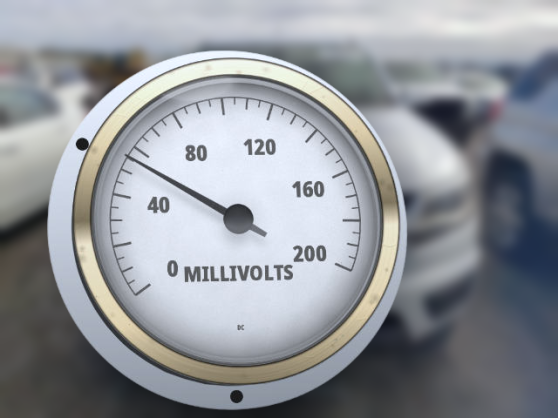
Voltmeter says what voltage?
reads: 55 mV
